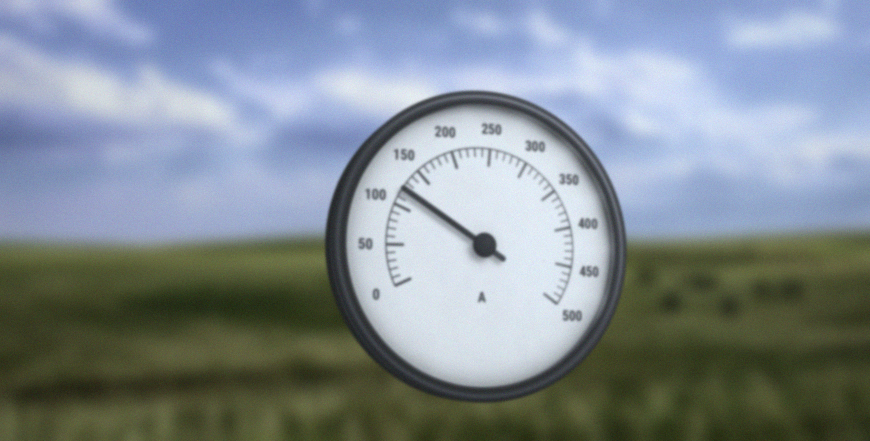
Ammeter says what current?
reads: 120 A
